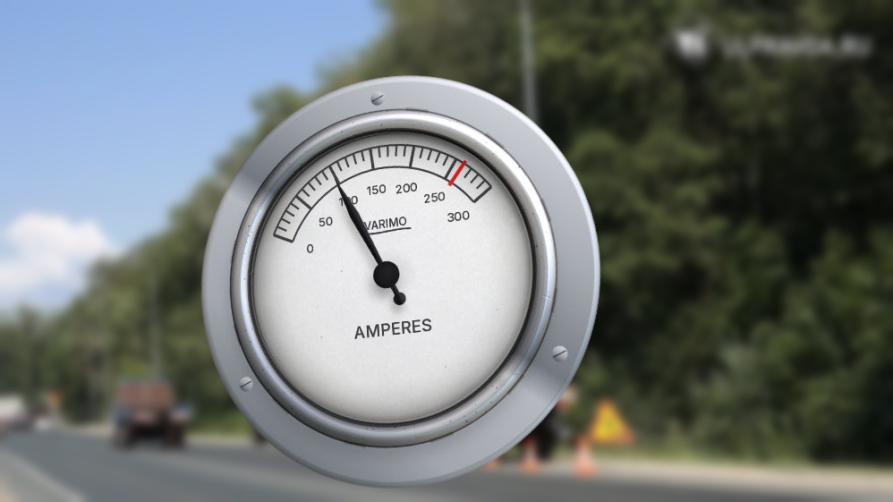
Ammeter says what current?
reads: 100 A
